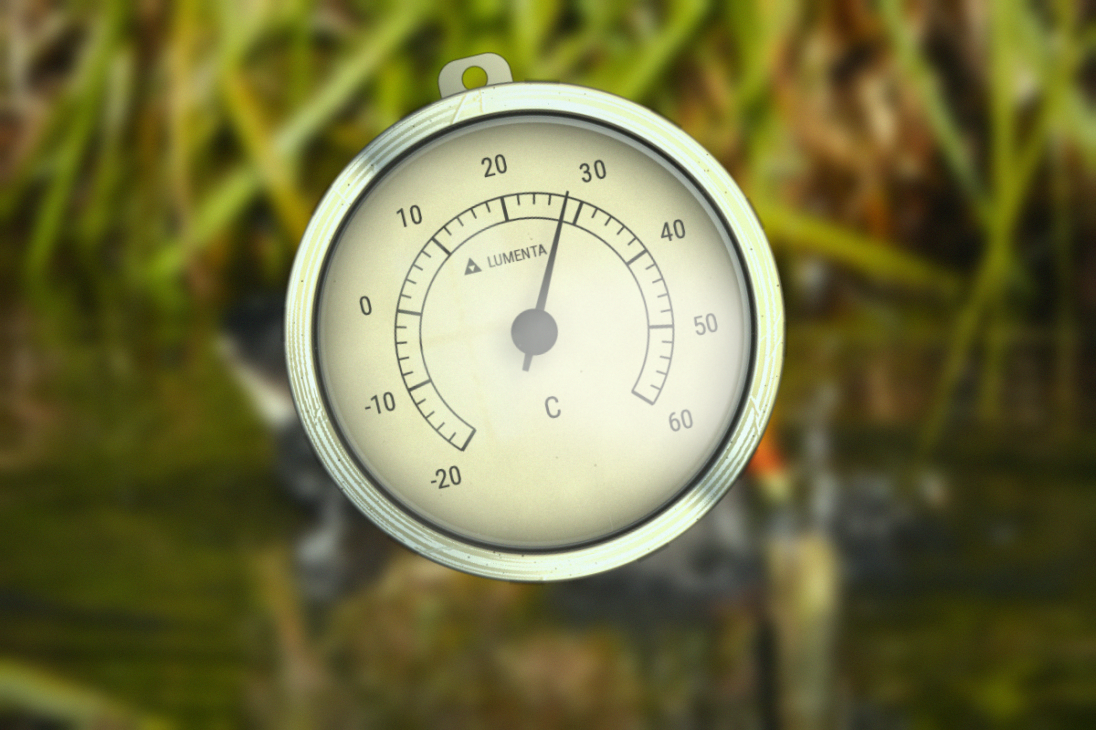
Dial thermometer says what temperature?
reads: 28 °C
